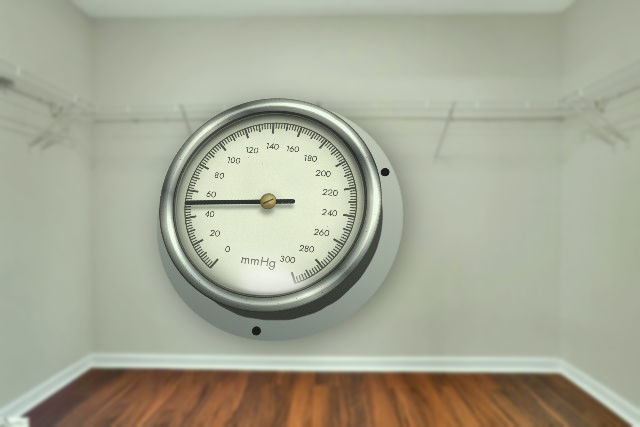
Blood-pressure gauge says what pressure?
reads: 50 mmHg
